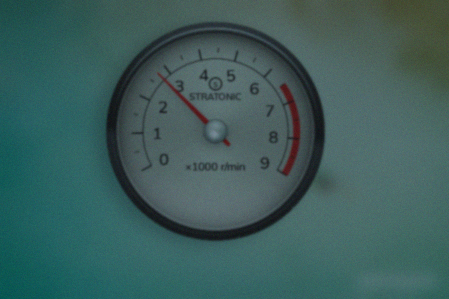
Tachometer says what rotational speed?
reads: 2750 rpm
